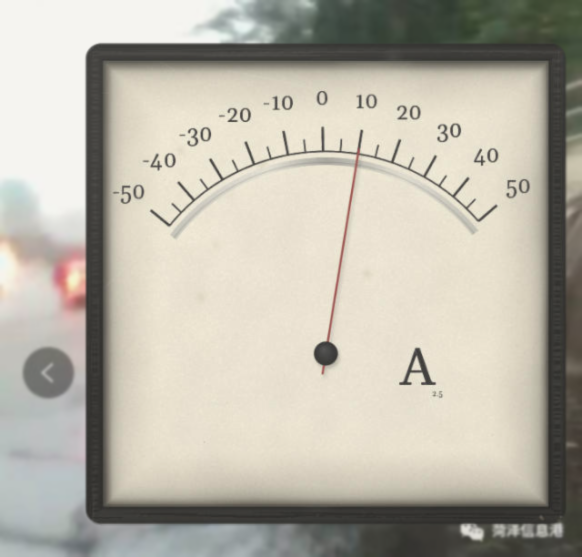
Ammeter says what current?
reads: 10 A
